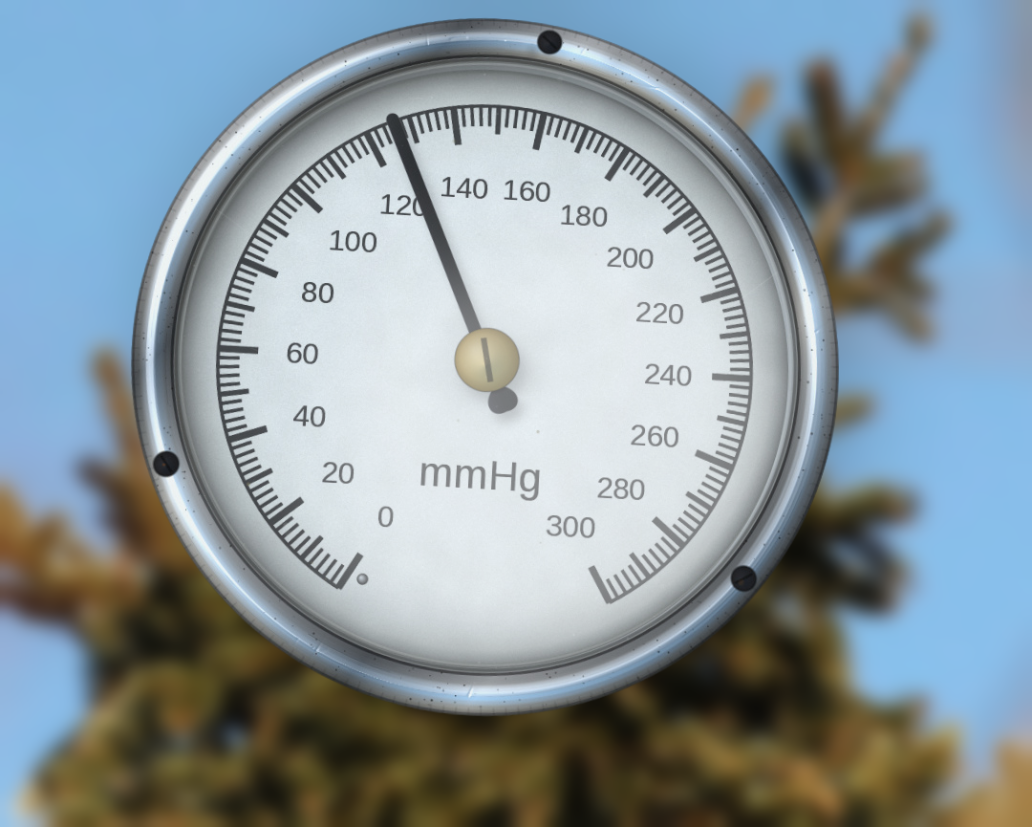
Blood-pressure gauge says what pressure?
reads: 126 mmHg
